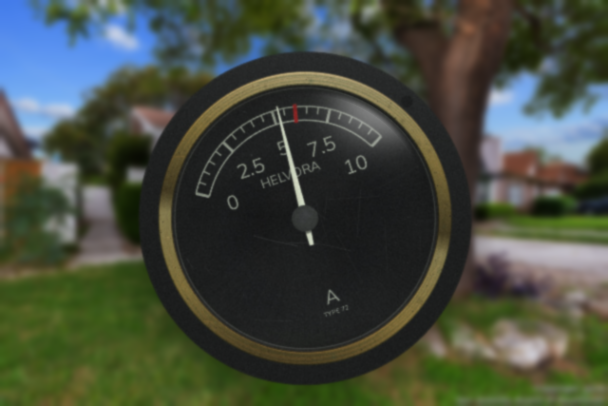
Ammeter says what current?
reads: 5.25 A
